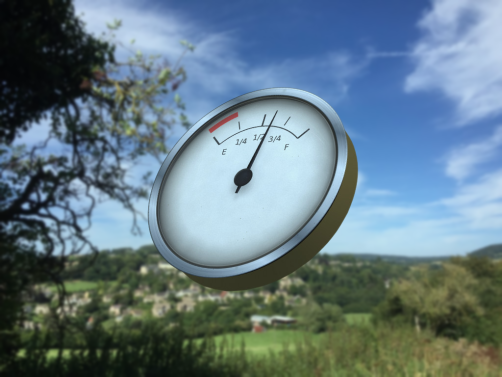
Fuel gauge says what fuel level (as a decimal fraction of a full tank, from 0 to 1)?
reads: 0.625
